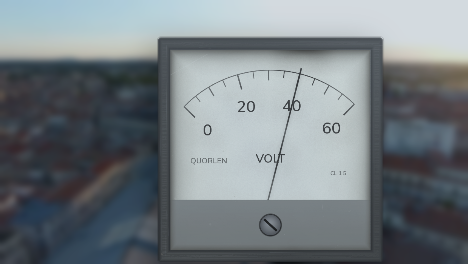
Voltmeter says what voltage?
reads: 40 V
